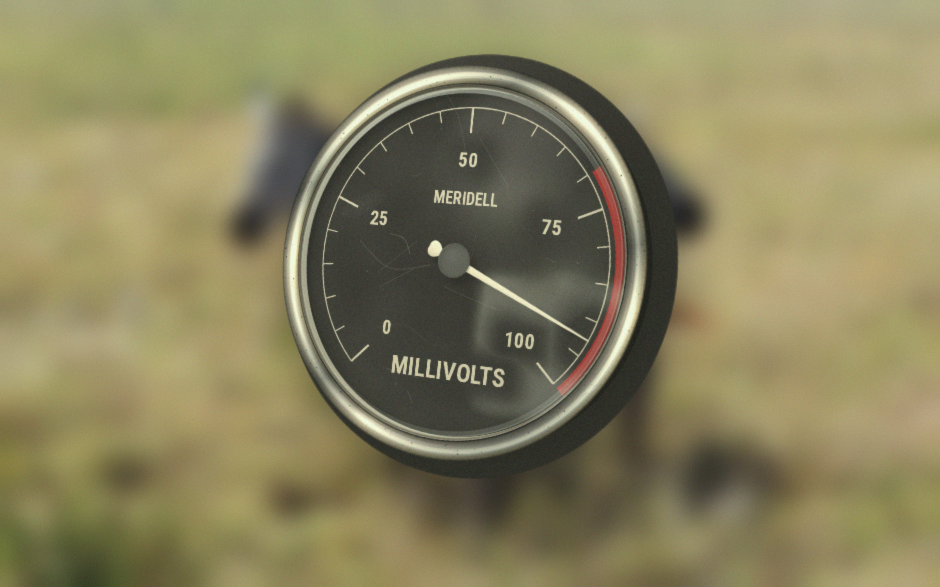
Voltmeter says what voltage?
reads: 92.5 mV
